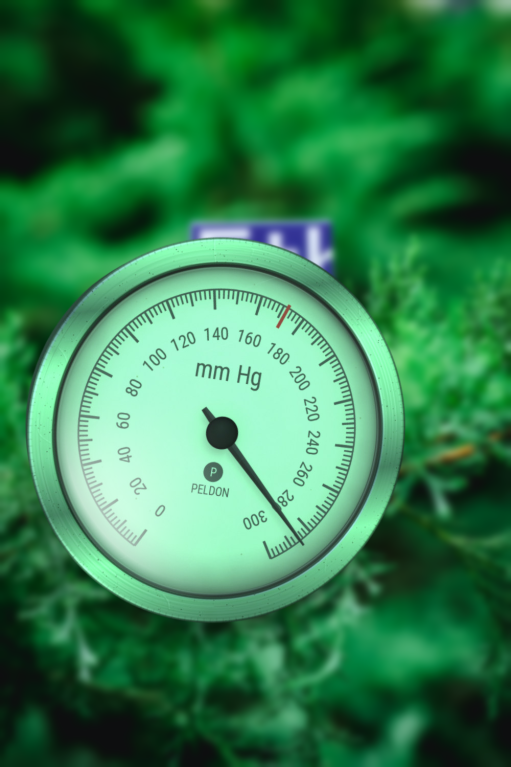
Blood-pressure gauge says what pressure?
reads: 286 mmHg
